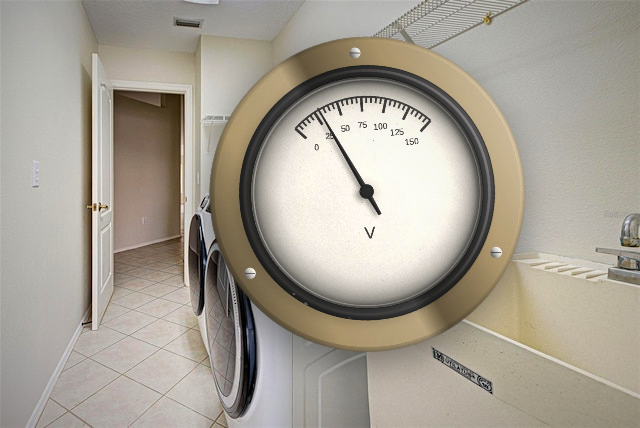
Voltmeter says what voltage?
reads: 30 V
